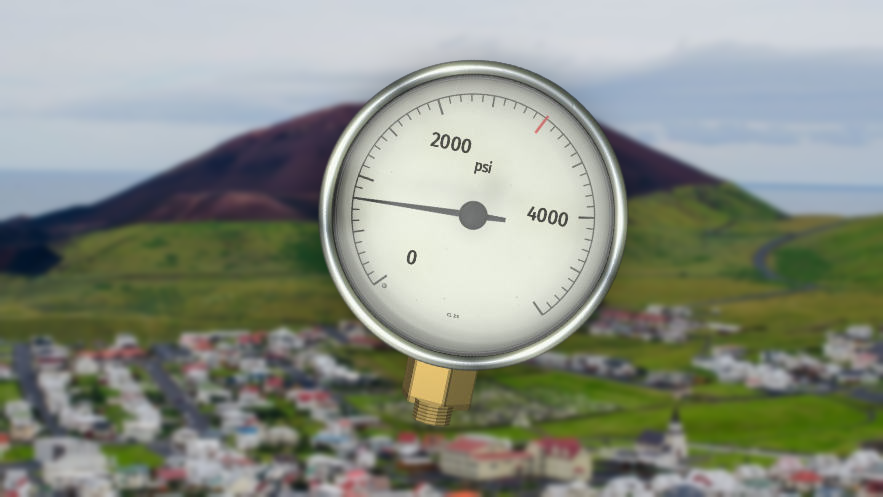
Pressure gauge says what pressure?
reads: 800 psi
